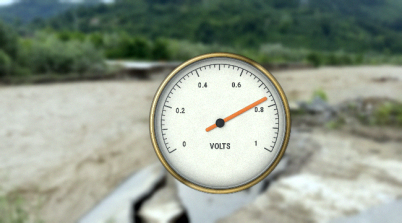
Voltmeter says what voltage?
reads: 0.76 V
